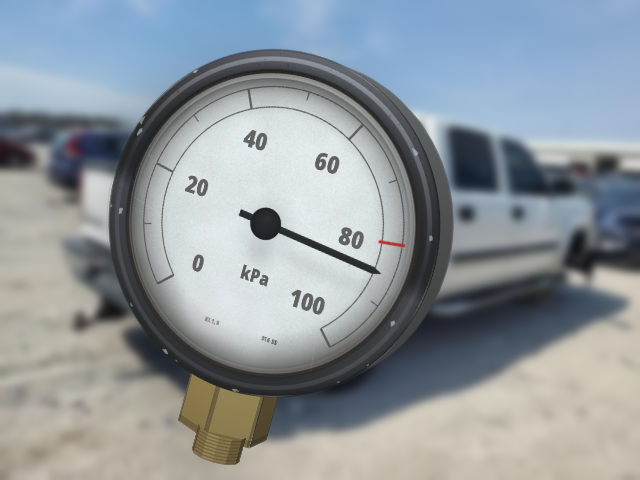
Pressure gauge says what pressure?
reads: 85 kPa
